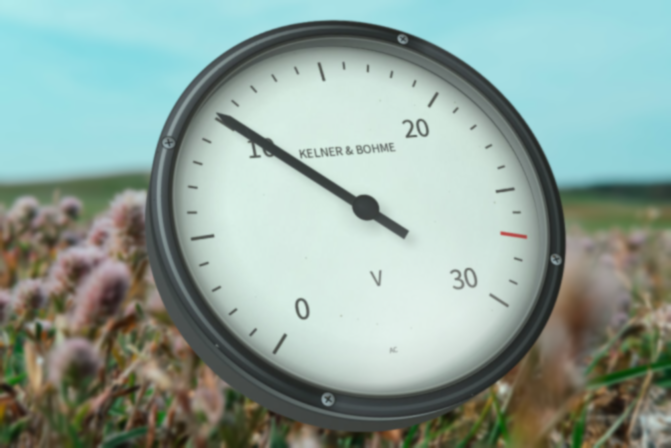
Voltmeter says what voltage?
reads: 10 V
